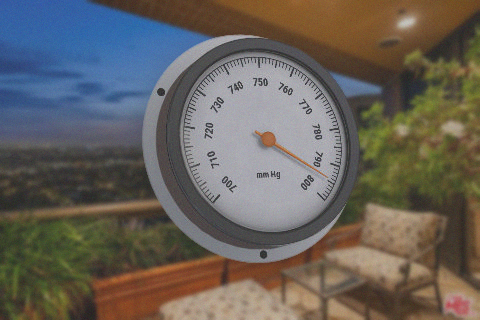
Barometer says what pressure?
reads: 795 mmHg
